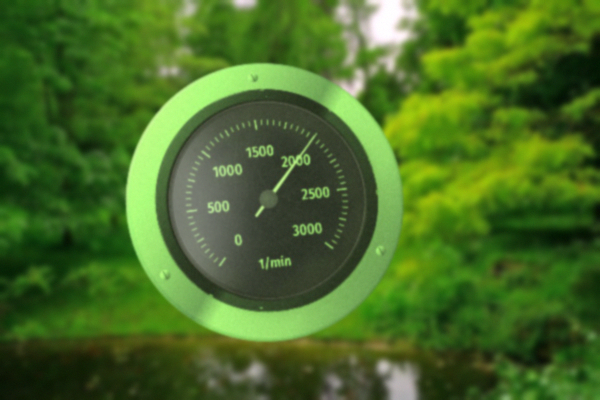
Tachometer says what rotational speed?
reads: 2000 rpm
